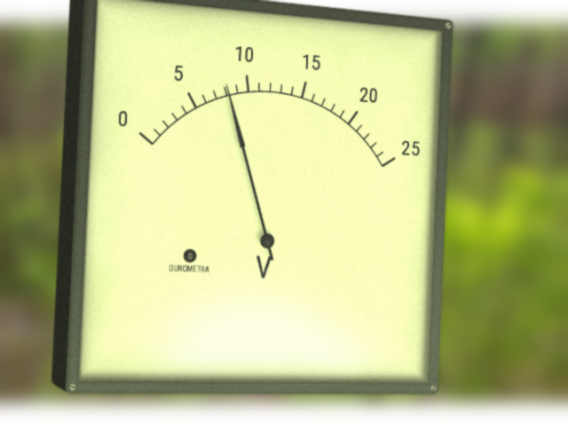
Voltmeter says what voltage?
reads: 8 V
